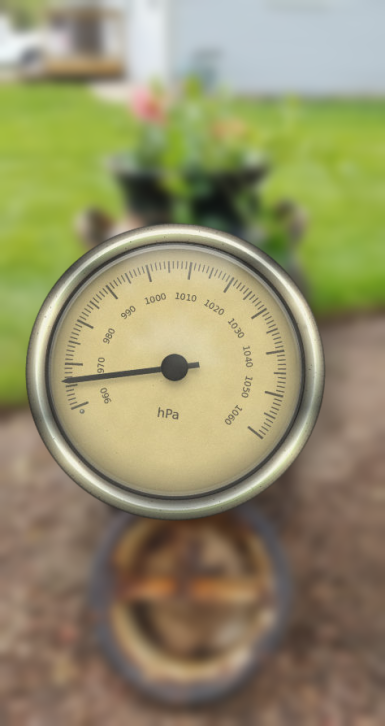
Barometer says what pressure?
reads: 966 hPa
